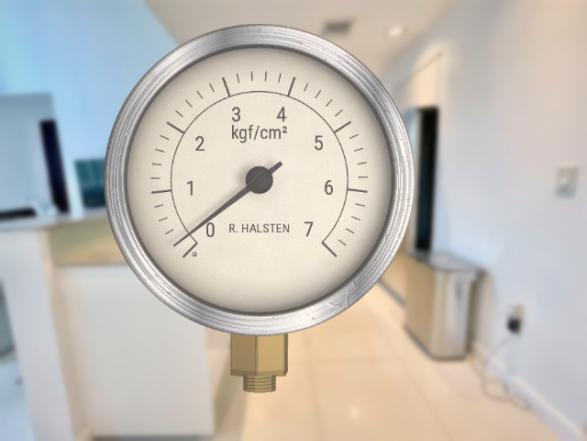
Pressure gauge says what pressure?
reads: 0.2 kg/cm²
